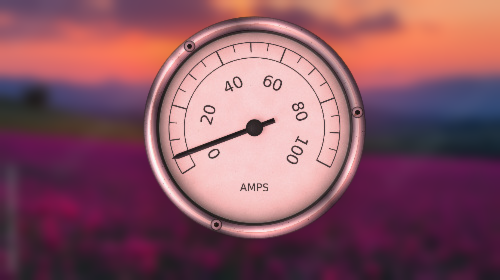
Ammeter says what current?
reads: 5 A
